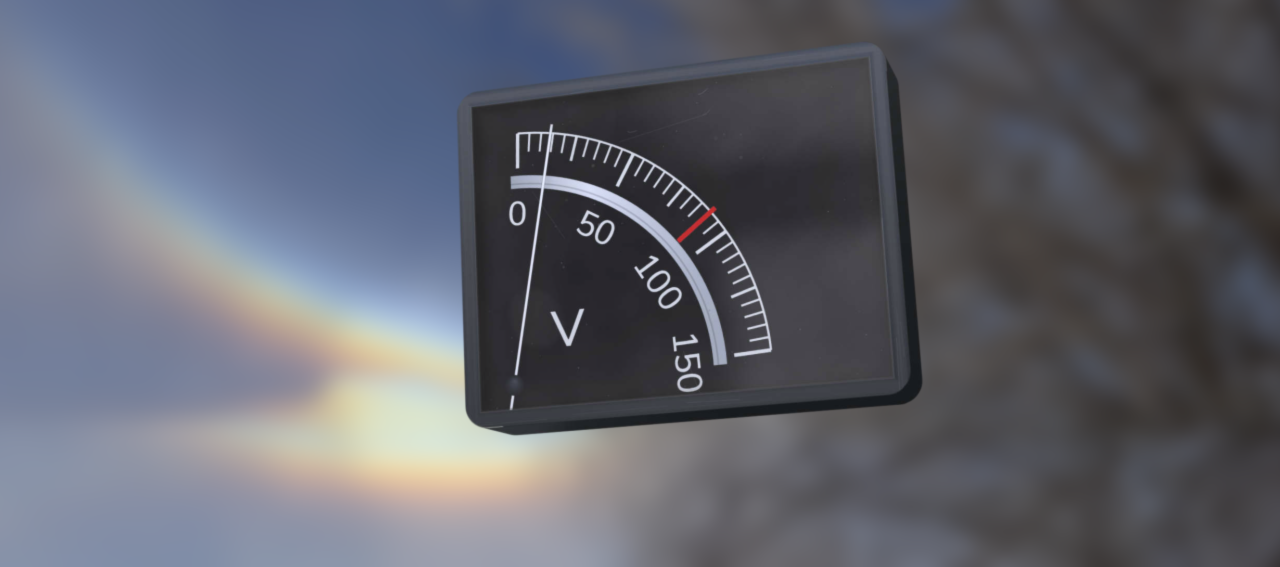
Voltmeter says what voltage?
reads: 15 V
